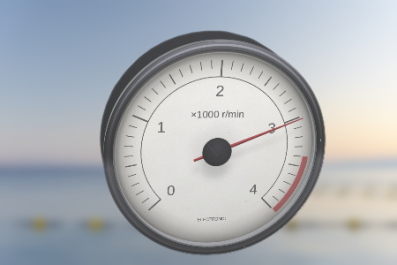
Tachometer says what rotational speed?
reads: 3000 rpm
